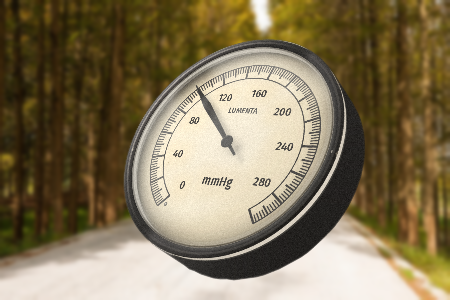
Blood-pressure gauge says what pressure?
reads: 100 mmHg
